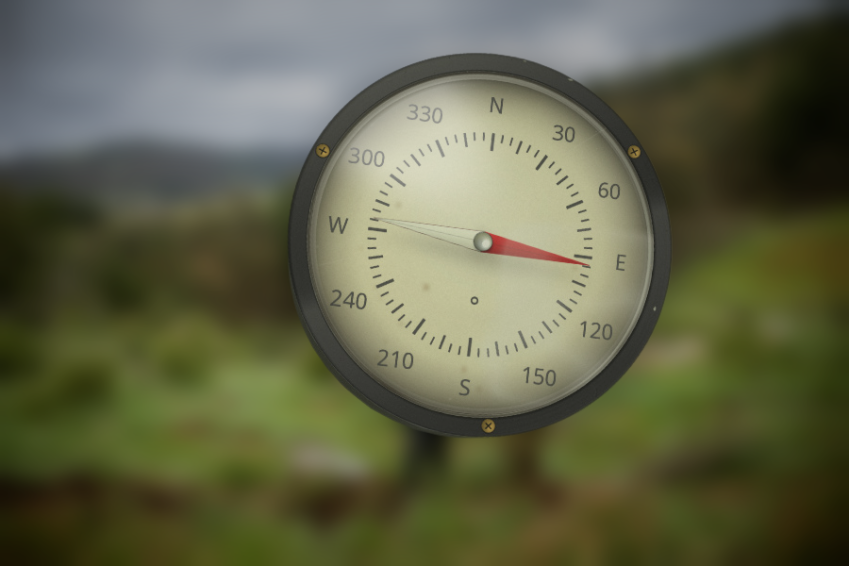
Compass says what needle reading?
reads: 95 °
